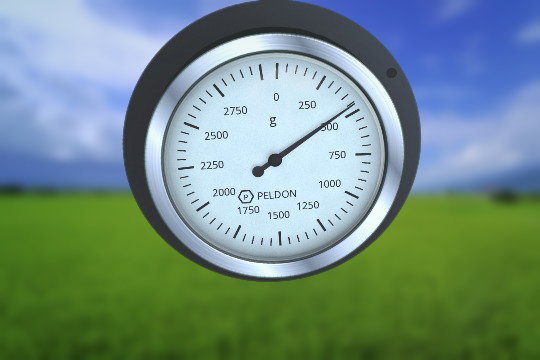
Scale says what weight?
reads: 450 g
